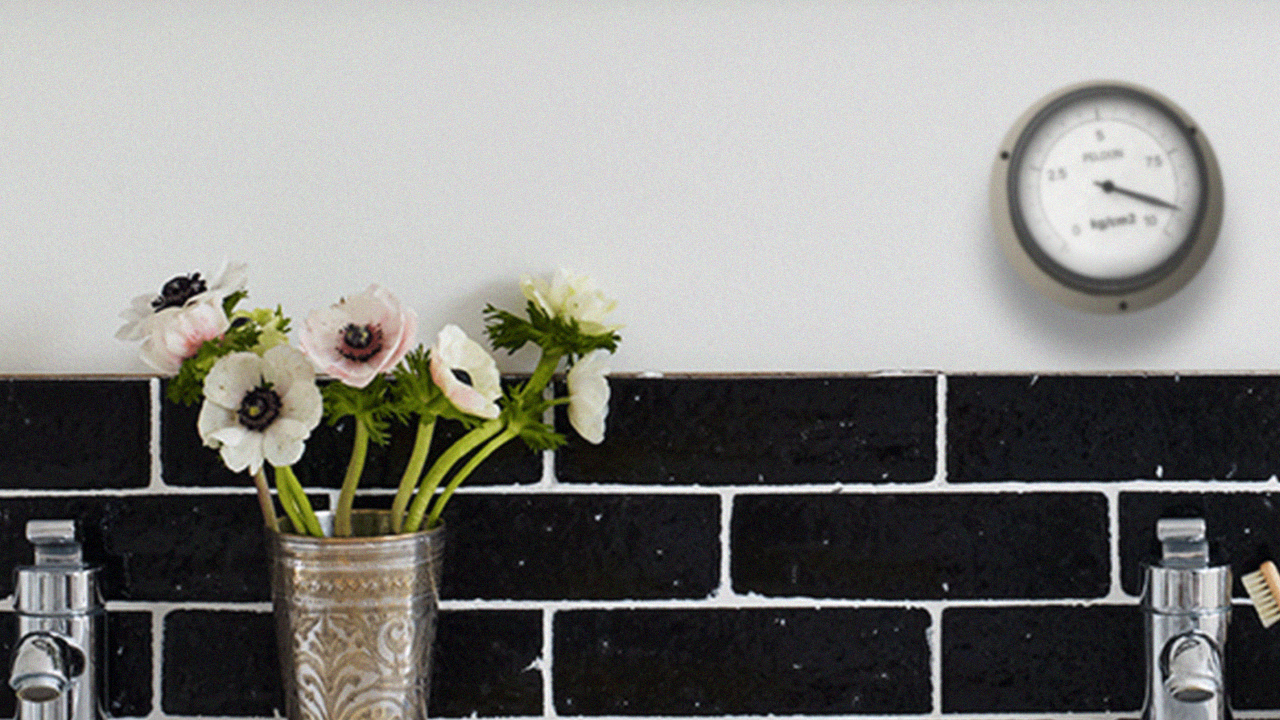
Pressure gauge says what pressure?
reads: 9.25 kg/cm²
